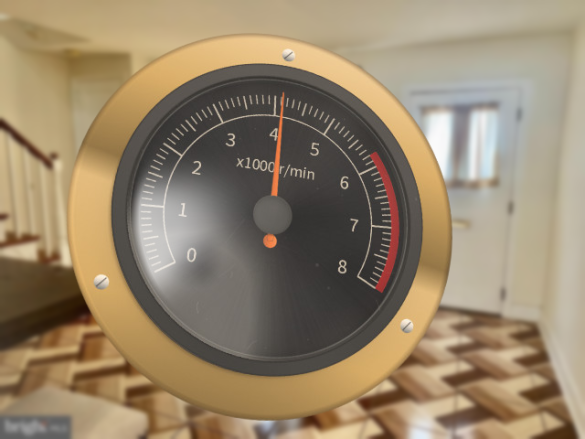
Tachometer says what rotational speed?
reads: 4100 rpm
